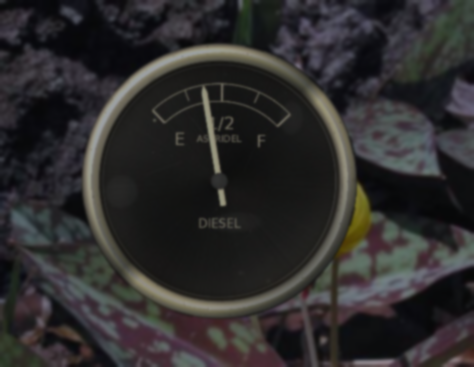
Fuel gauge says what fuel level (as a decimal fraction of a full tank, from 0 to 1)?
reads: 0.375
